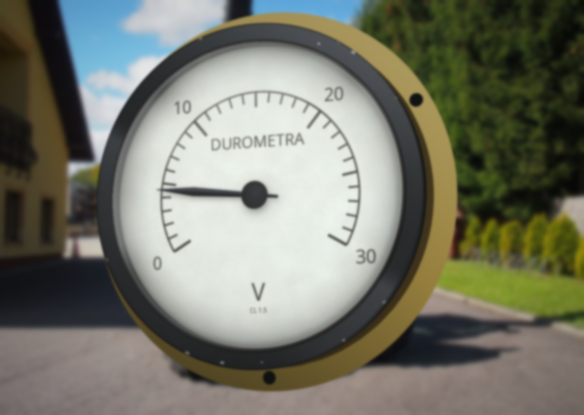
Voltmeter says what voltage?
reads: 4.5 V
